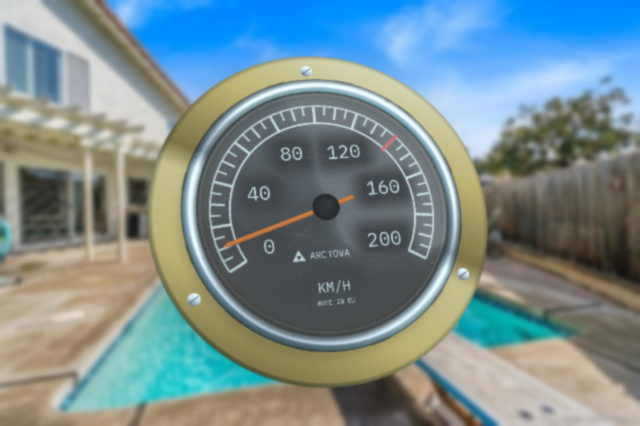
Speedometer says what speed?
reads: 10 km/h
